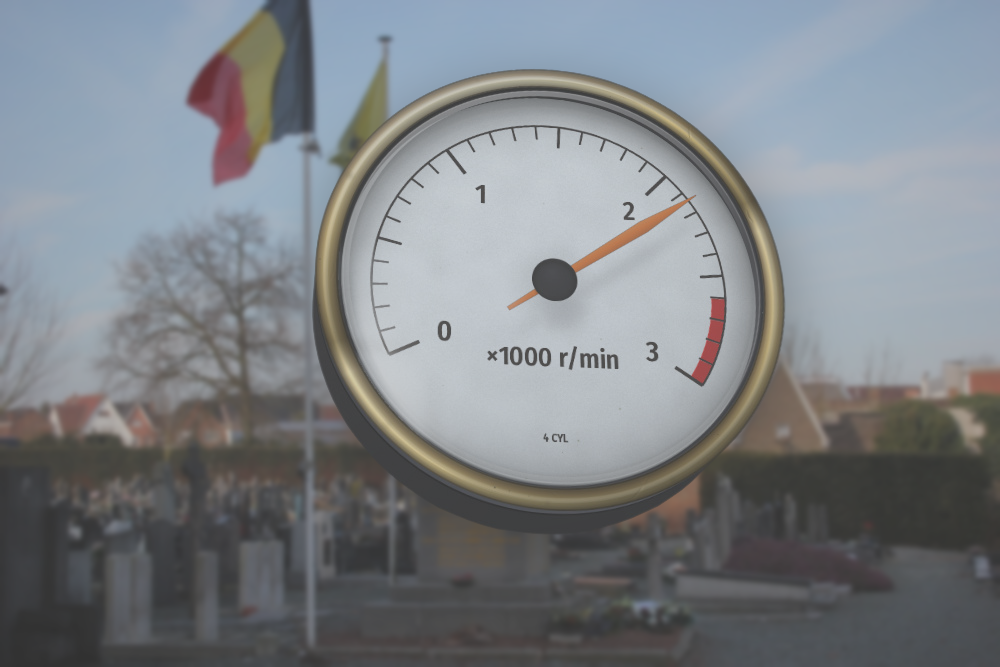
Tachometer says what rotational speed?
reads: 2150 rpm
